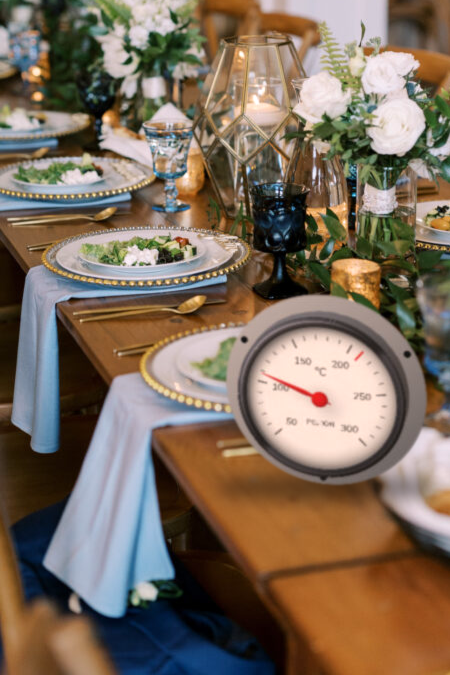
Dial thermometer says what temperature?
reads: 110 °C
